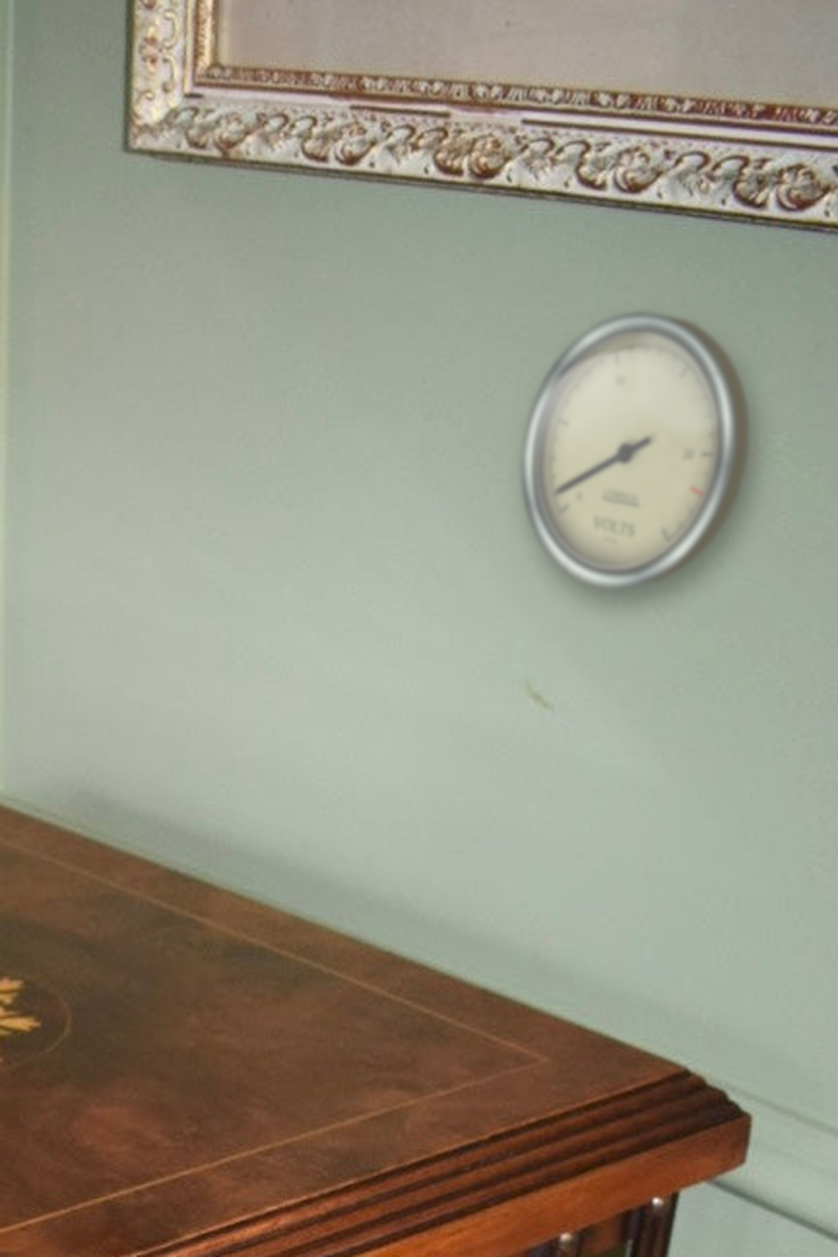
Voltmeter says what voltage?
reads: 1 V
